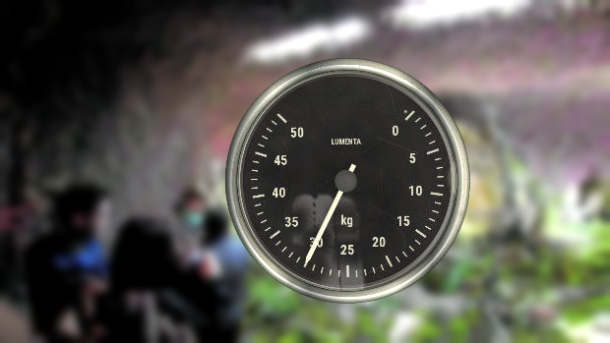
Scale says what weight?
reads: 30 kg
